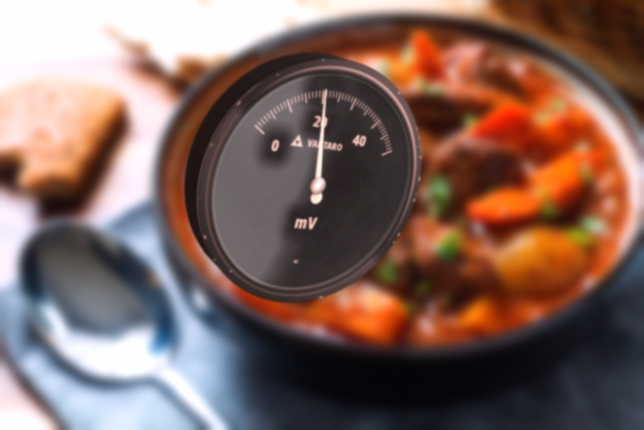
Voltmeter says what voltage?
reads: 20 mV
